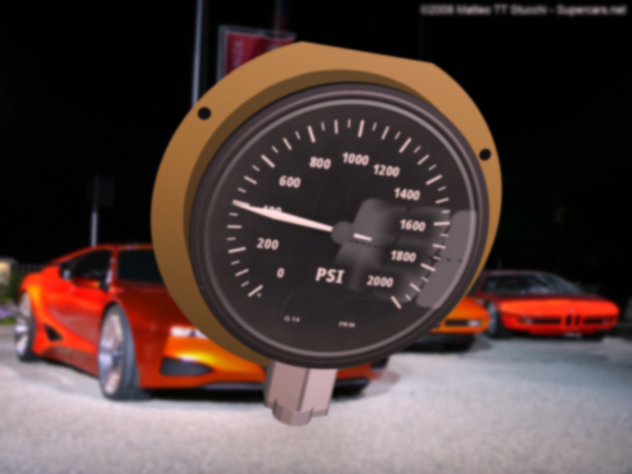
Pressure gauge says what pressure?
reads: 400 psi
